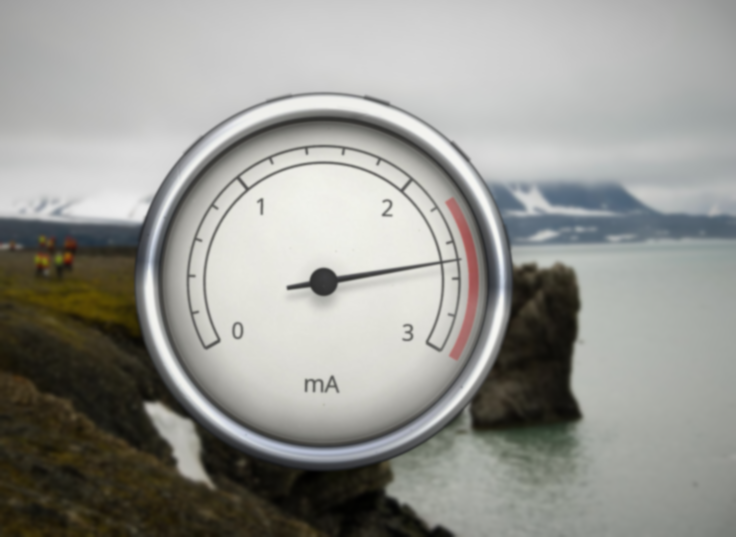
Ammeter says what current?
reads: 2.5 mA
